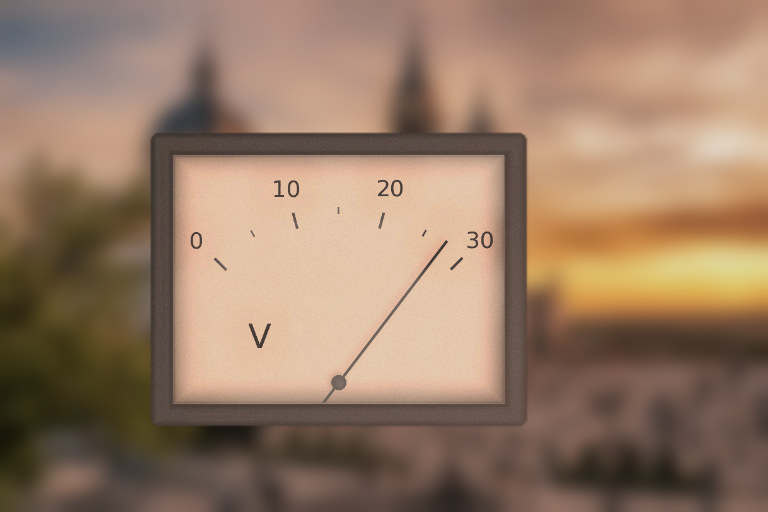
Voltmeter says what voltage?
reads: 27.5 V
